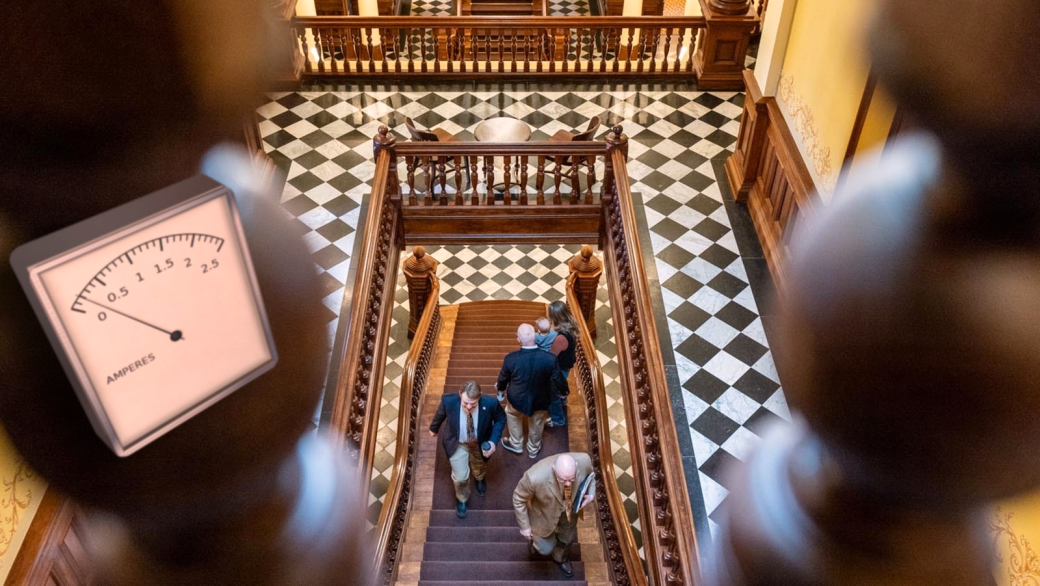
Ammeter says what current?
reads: 0.2 A
